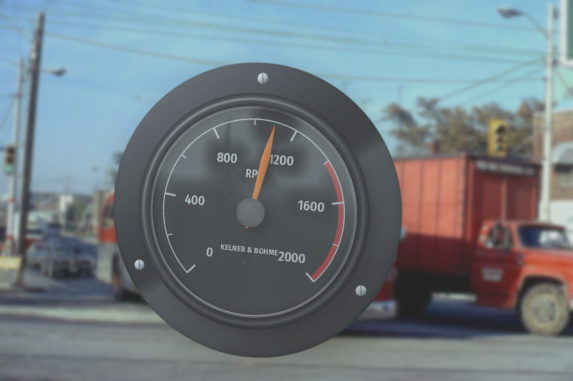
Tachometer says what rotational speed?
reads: 1100 rpm
